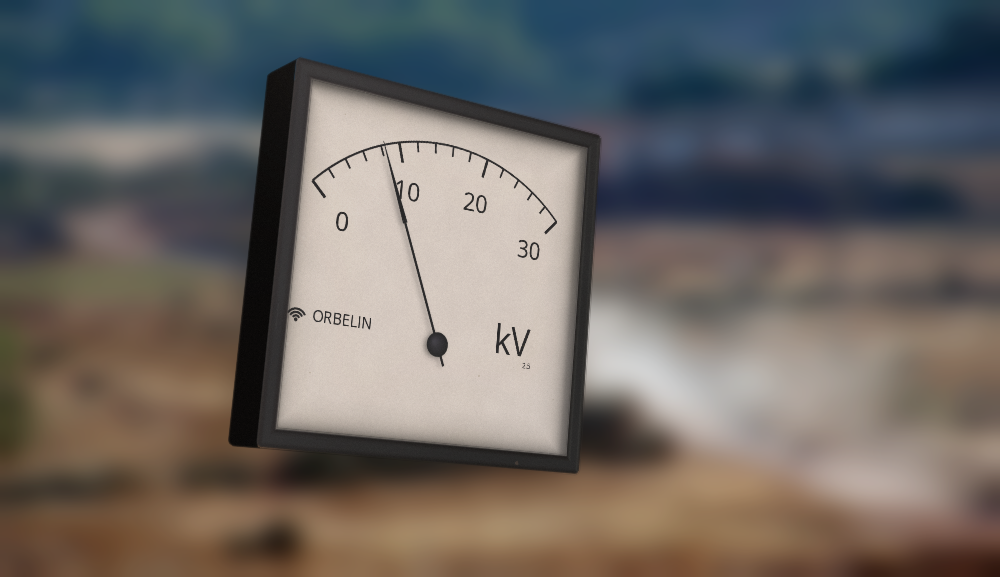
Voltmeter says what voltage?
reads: 8 kV
